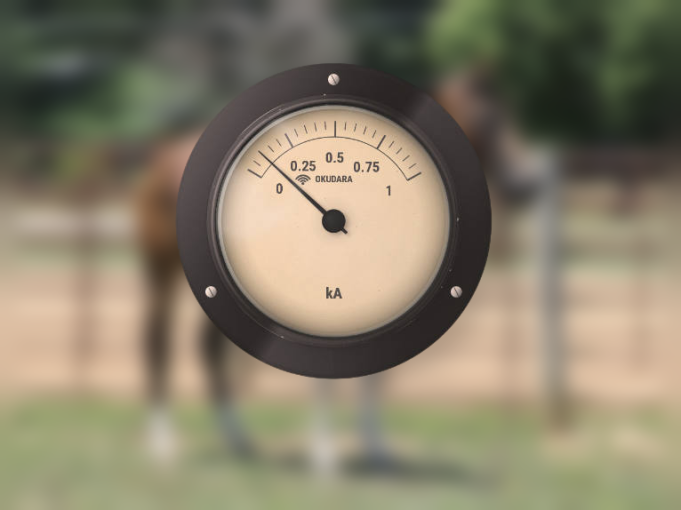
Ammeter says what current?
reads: 0.1 kA
